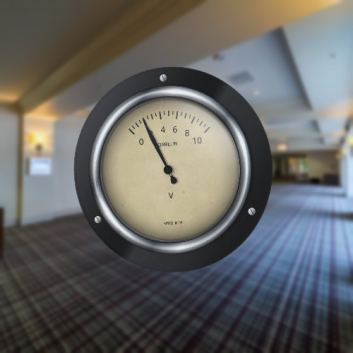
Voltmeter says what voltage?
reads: 2 V
